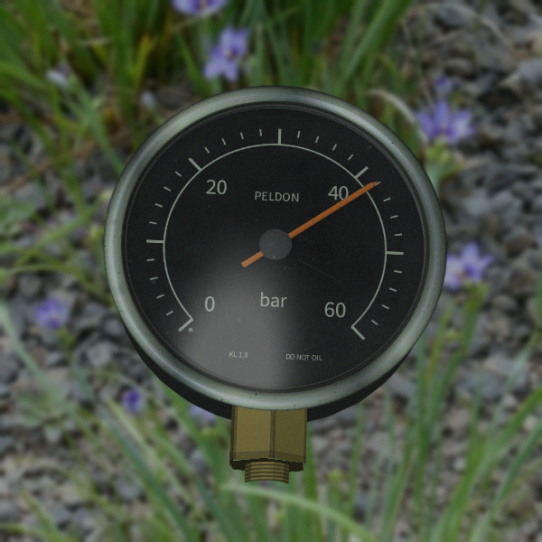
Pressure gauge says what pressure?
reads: 42 bar
